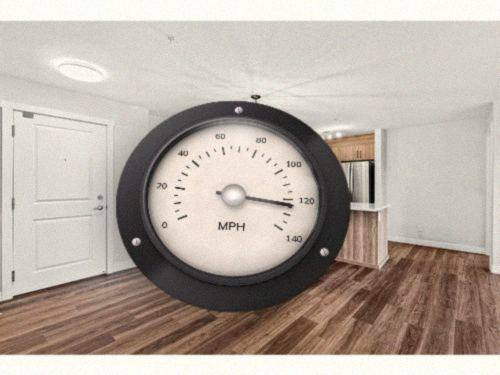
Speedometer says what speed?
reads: 125 mph
